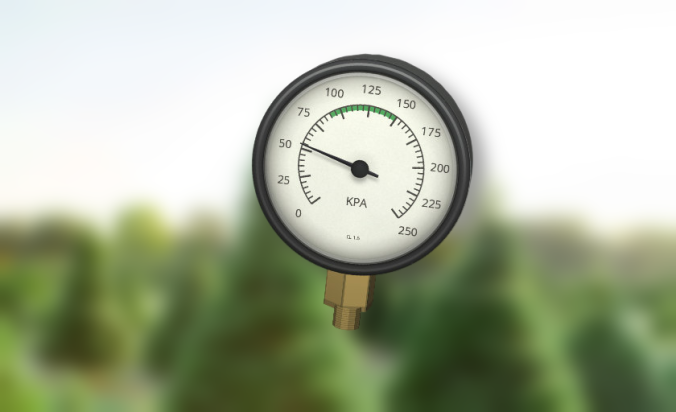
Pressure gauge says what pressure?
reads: 55 kPa
